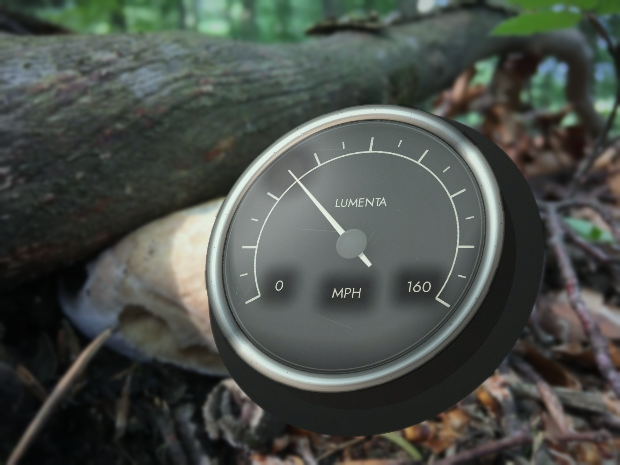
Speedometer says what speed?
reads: 50 mph
